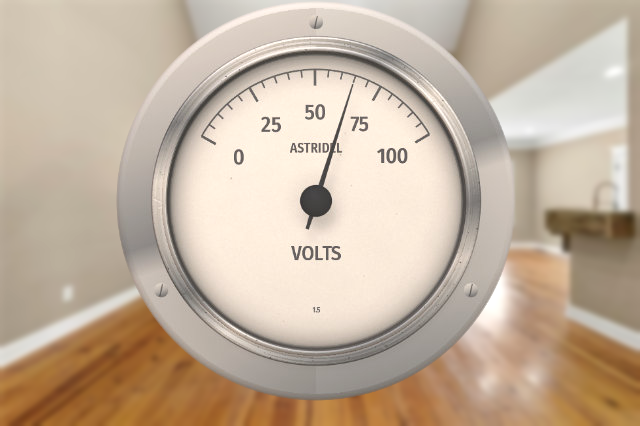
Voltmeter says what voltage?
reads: 65 V
